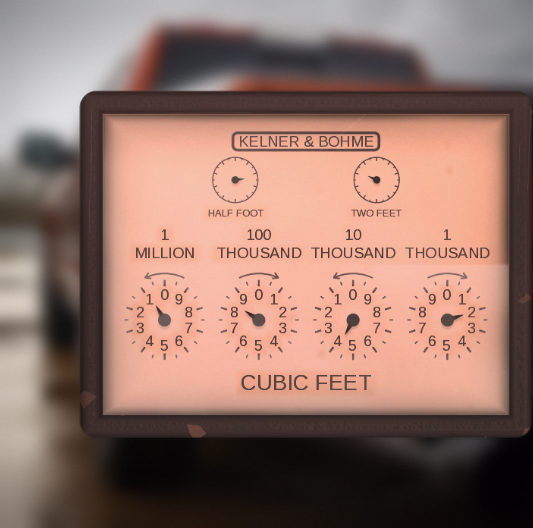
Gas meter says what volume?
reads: 84200 ft³
